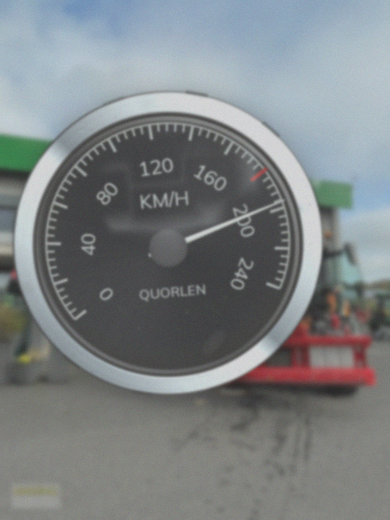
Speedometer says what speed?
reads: 196 km/h
